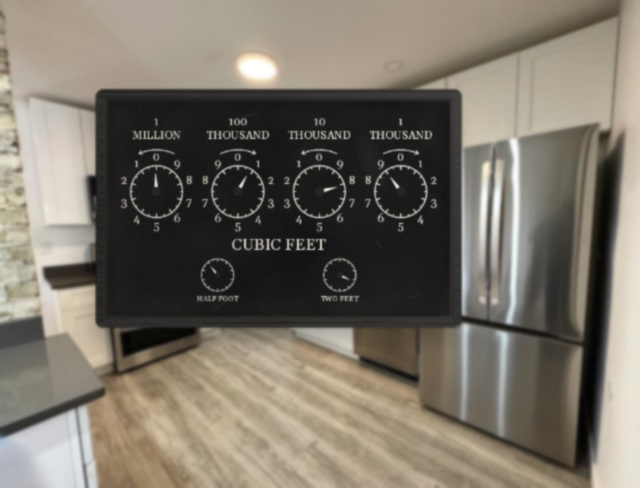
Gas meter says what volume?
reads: 7900 ft³
